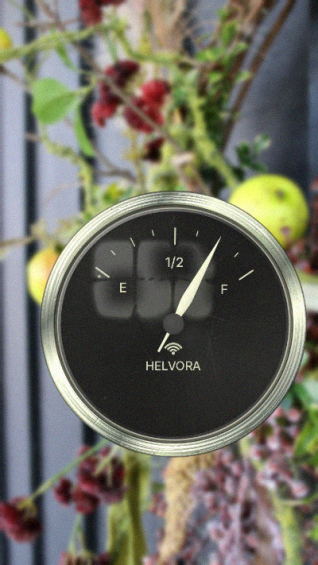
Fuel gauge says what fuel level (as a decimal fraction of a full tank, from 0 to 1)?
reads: 0.75
